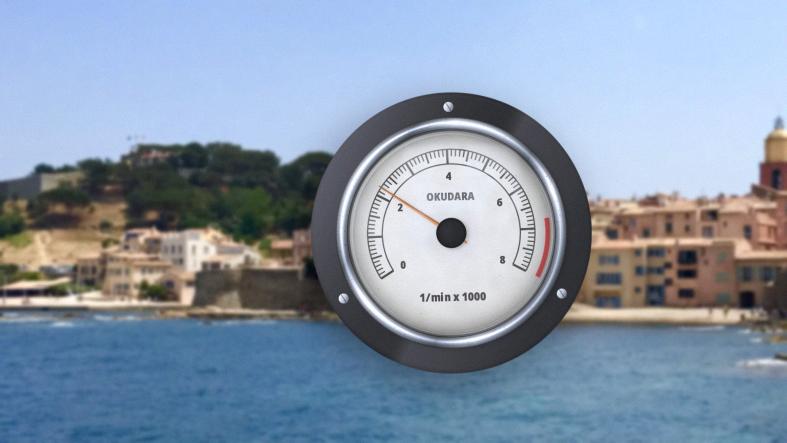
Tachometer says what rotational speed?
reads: 2200 rpm
